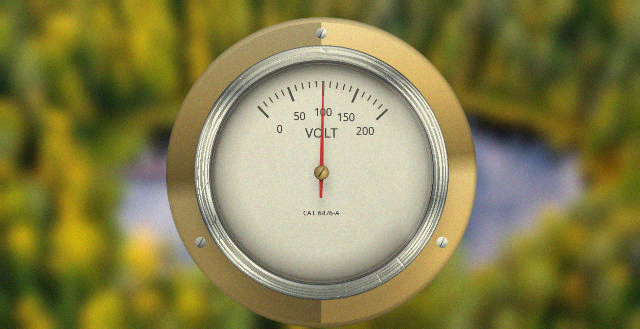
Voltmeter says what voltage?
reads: 100 V
